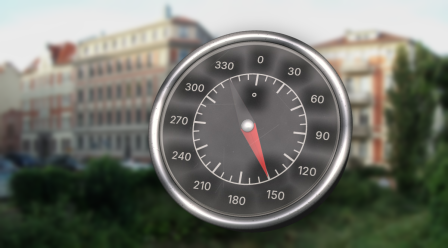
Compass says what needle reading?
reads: 150 °
